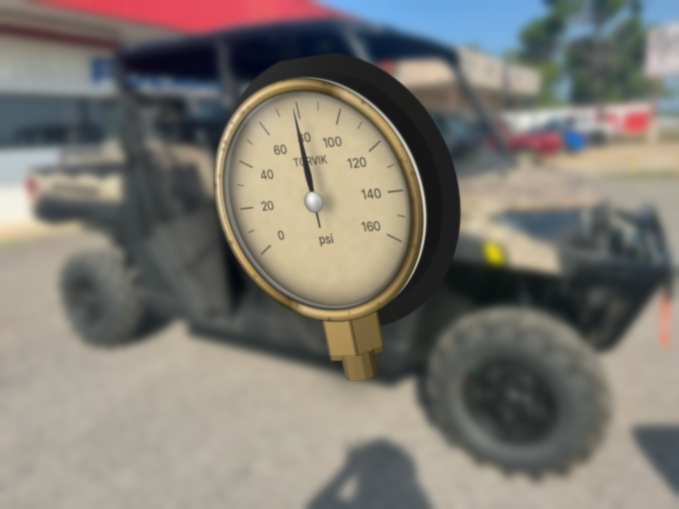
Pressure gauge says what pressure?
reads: 80 psi
